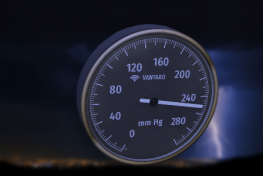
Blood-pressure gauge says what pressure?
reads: 250 mmHg
